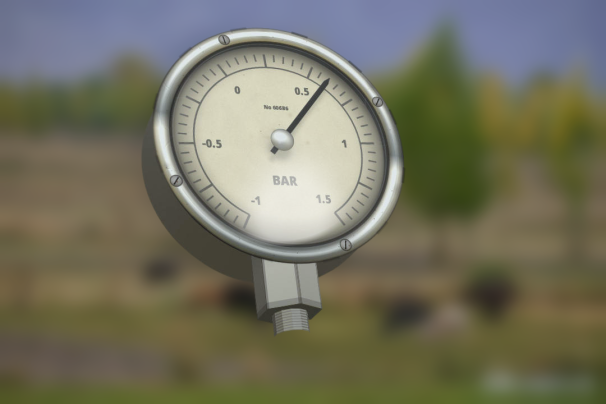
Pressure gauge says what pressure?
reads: 0.6 bar
